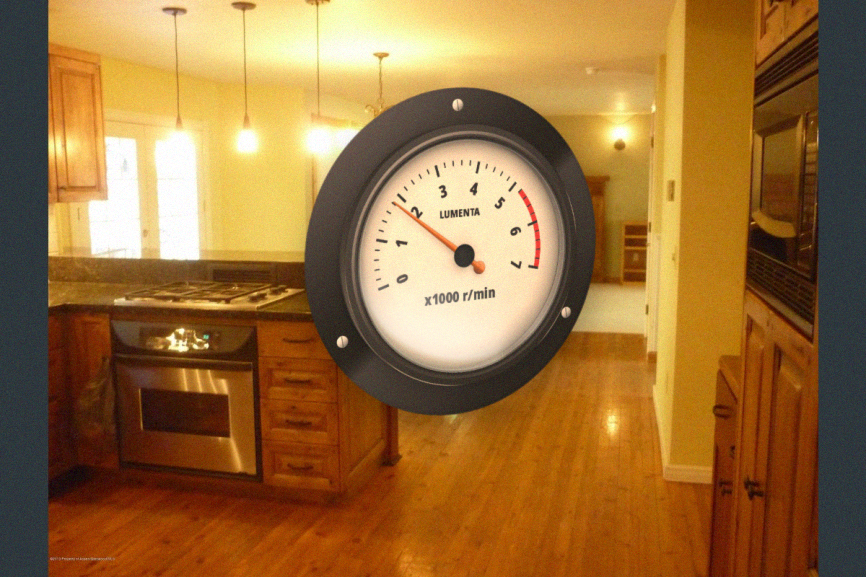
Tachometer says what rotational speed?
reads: 1800 rpm
